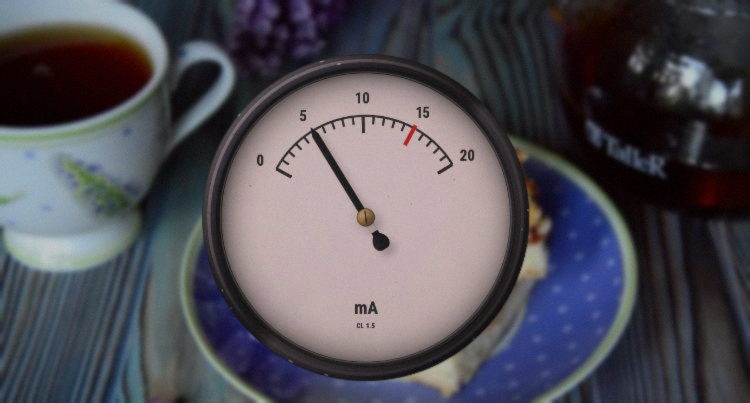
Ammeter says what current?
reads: 5 mA
